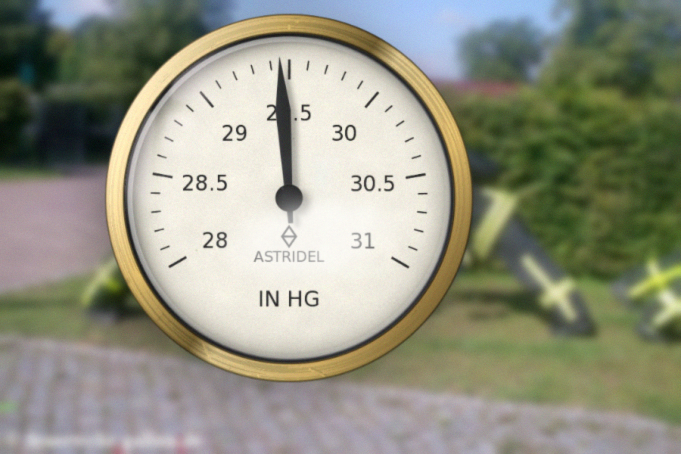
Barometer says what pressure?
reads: 29.45 inHg
